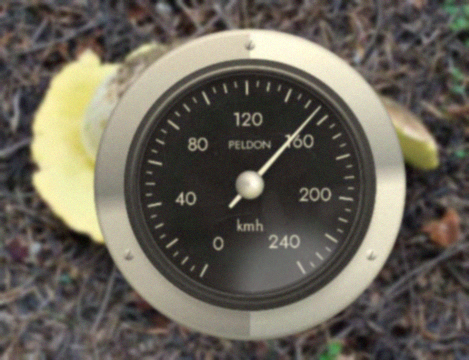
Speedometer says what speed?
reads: 155 km/h
